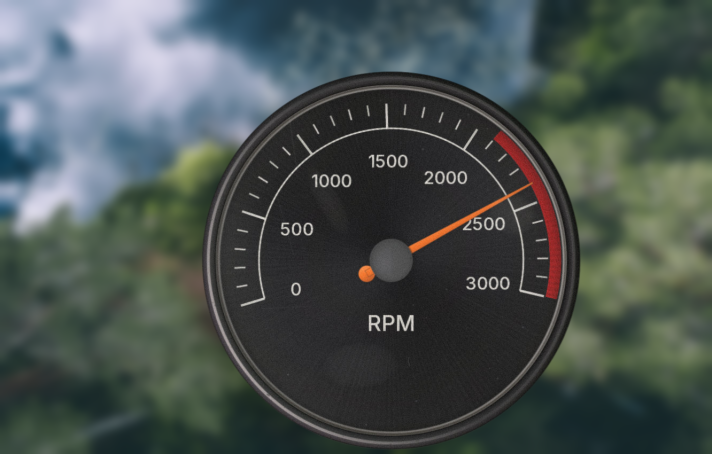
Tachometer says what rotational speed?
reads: 2400 rpm
